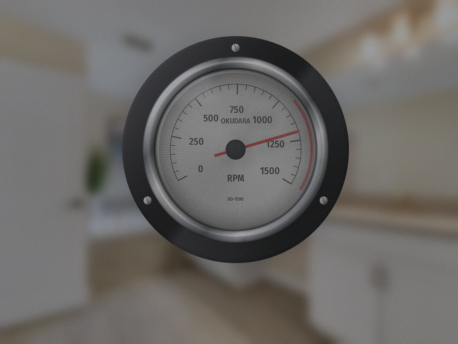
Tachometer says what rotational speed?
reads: 1200 rpm
